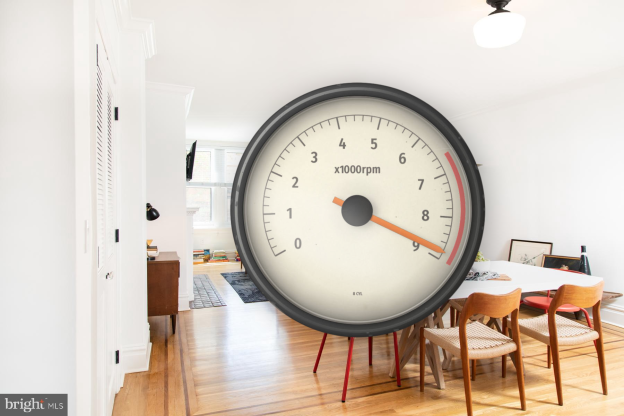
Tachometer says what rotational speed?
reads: 8800 rpm
